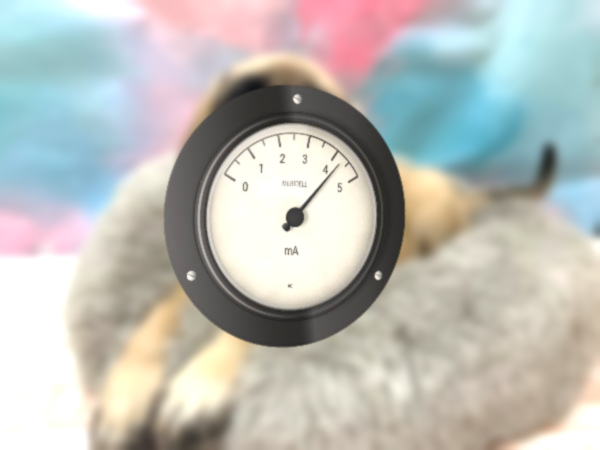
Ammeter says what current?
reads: 4.25 mA
